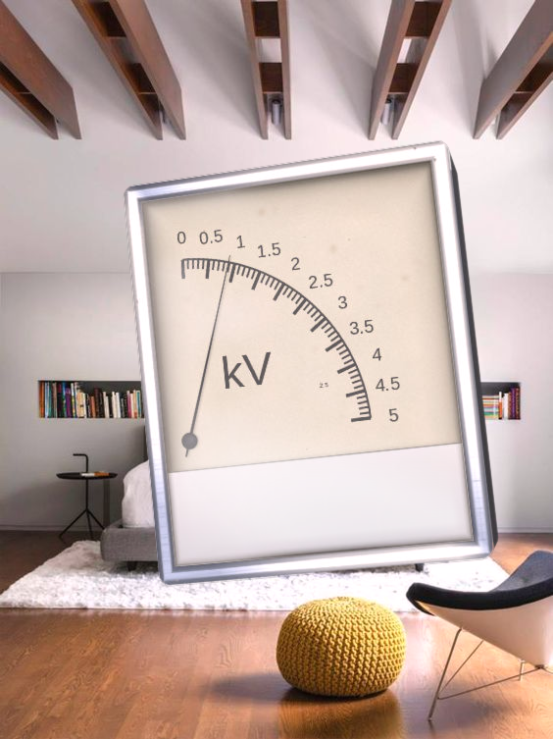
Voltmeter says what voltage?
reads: 0.9 kV
